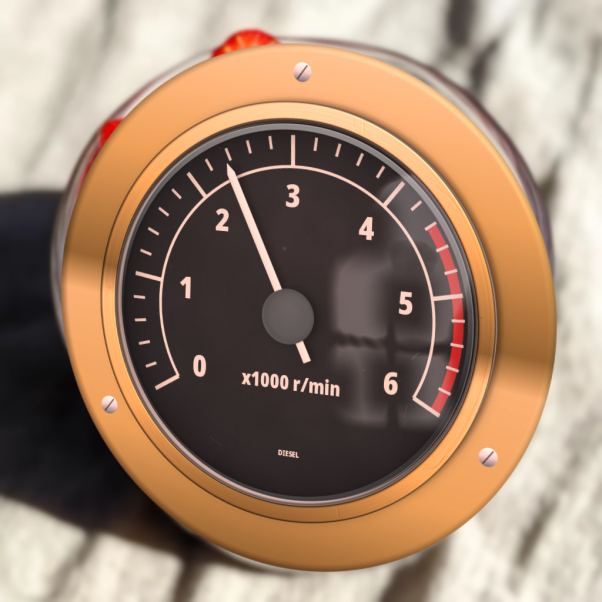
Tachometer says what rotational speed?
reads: 2400 rpm
